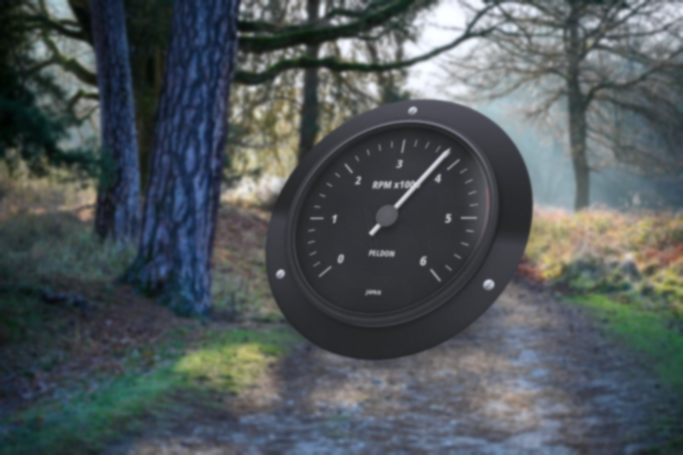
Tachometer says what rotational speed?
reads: 3800 rpm
